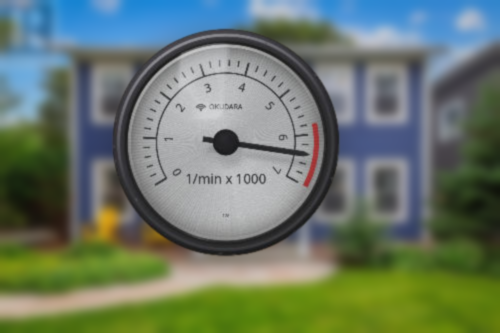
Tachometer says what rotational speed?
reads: 6400 rpm
